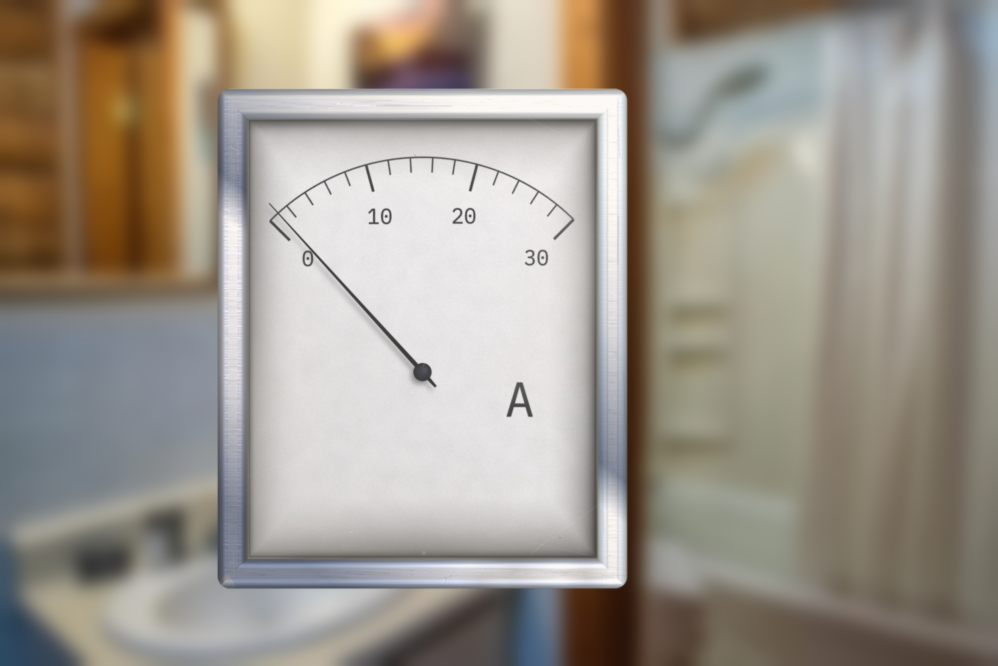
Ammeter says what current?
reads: 1 A
